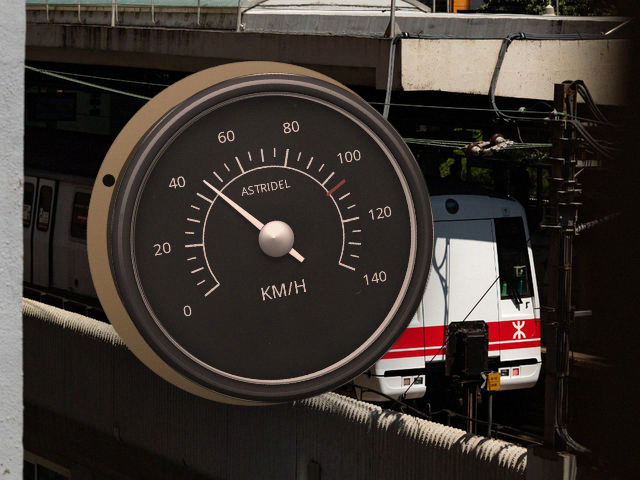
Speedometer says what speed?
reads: 45 km/h
